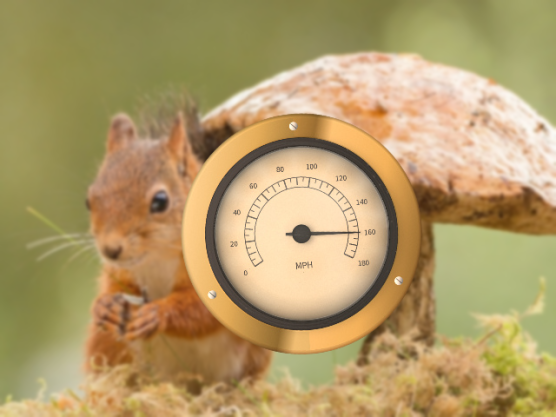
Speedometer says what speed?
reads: 160 mph
